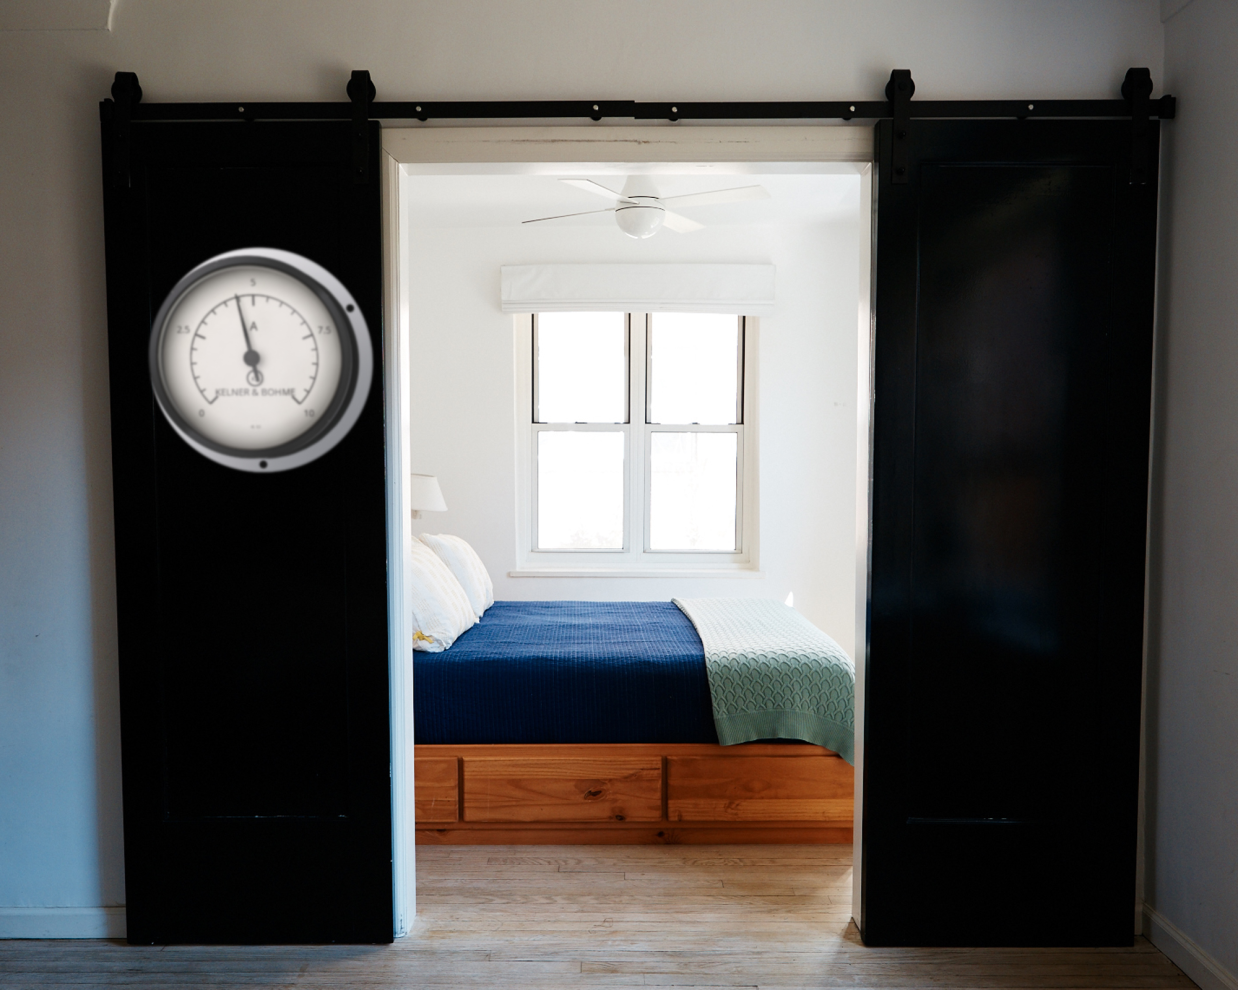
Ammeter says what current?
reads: 4.5 A
